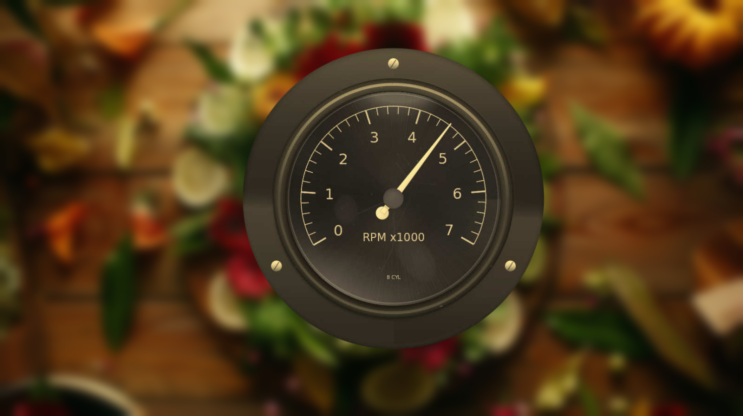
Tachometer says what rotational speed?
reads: 4600 rpm
